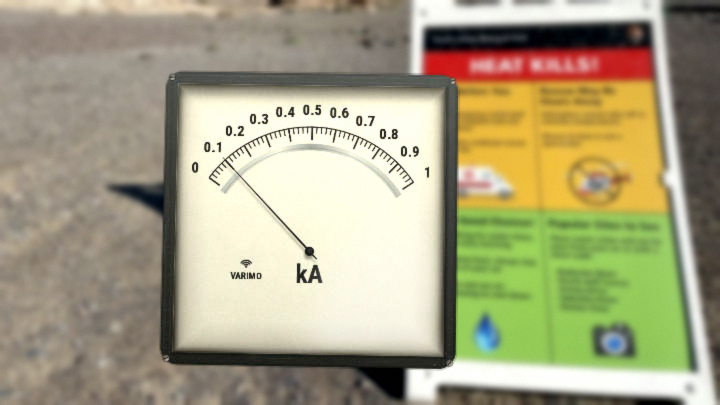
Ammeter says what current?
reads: 0.1 kA
